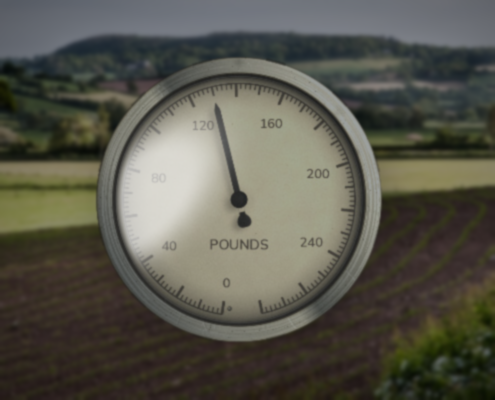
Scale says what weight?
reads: 130 lb
